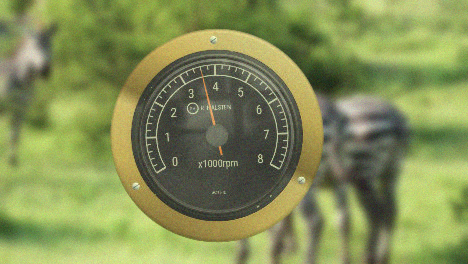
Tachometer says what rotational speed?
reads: 3600 rpm
